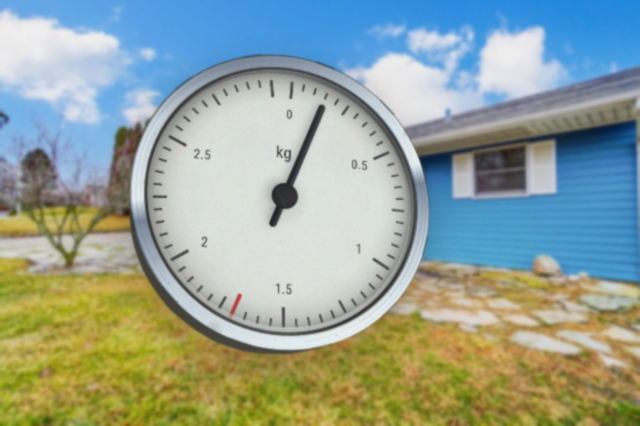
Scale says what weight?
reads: 0.15 kg
